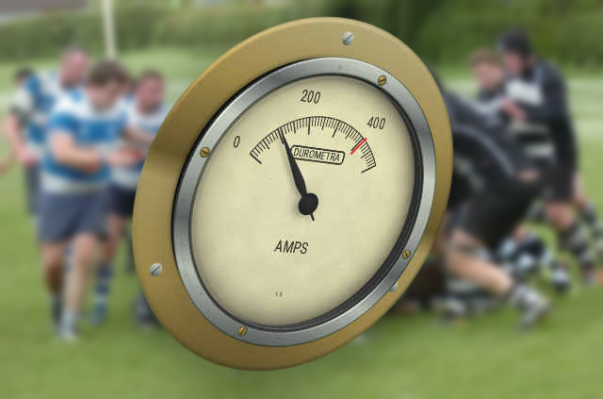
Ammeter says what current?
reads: 100 A
